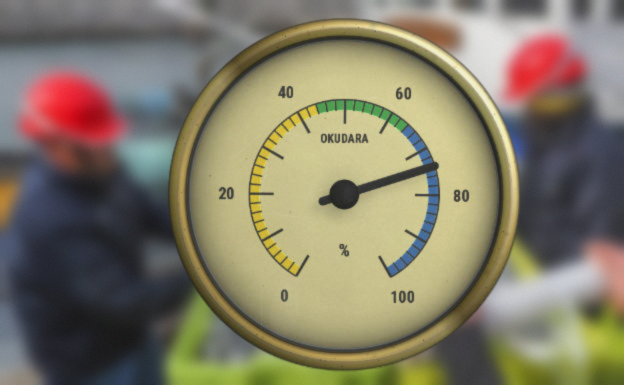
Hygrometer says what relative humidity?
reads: 74 %
